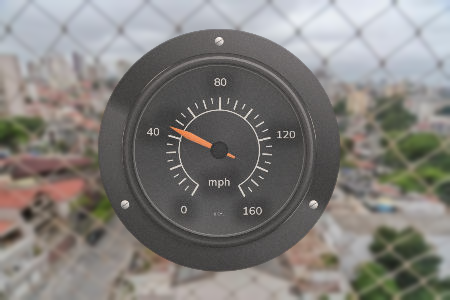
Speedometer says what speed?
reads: 45 mph
